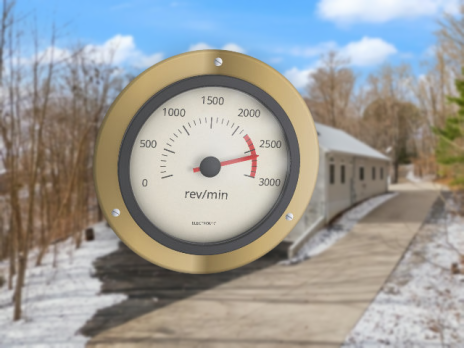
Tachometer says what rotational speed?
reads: 2600 rpm
